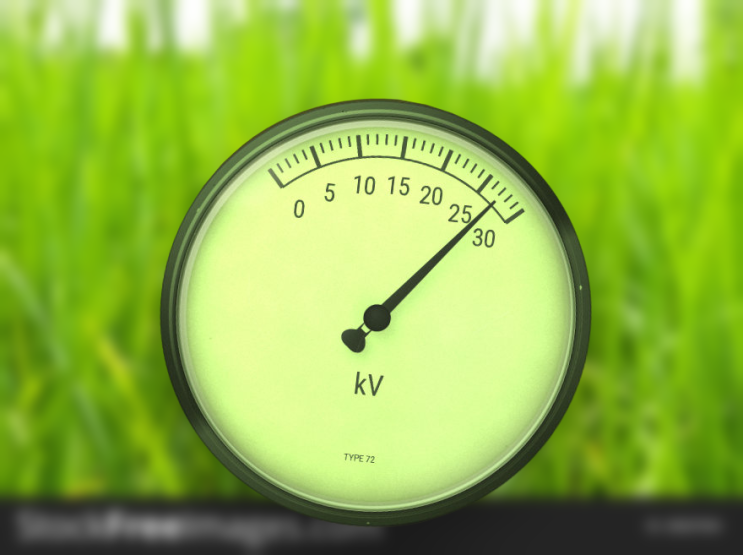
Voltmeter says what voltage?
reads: 27 kV
